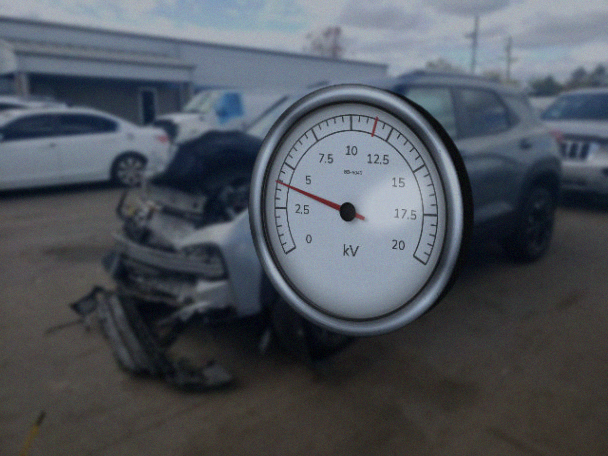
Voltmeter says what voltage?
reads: 4 kV
